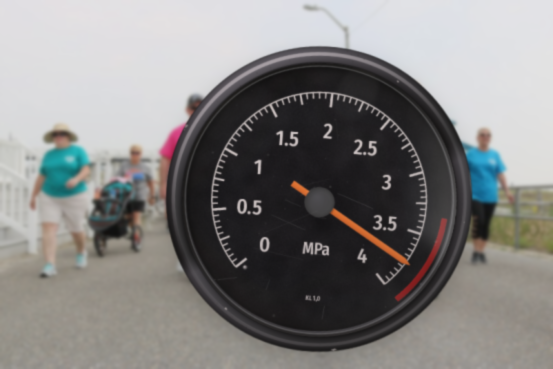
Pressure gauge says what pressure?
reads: 3.75 MPa
